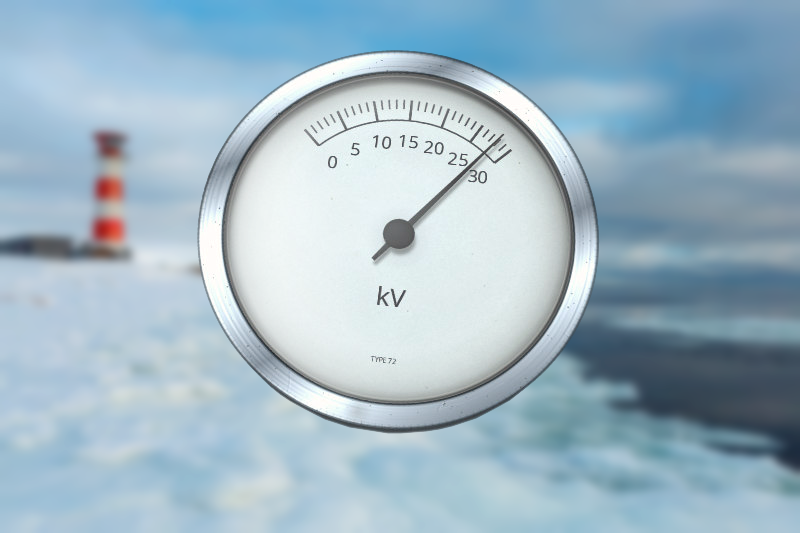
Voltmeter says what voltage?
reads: 28 kV
